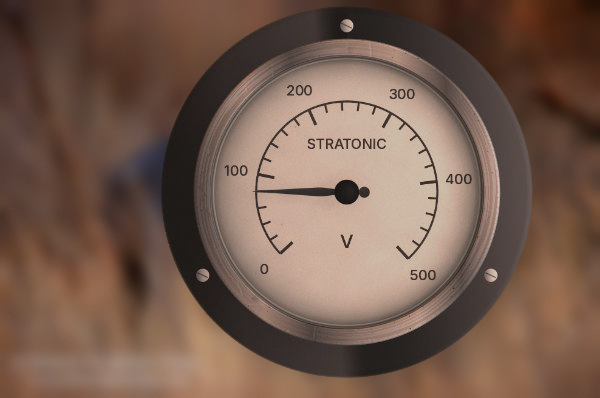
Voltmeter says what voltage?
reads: 80 V
